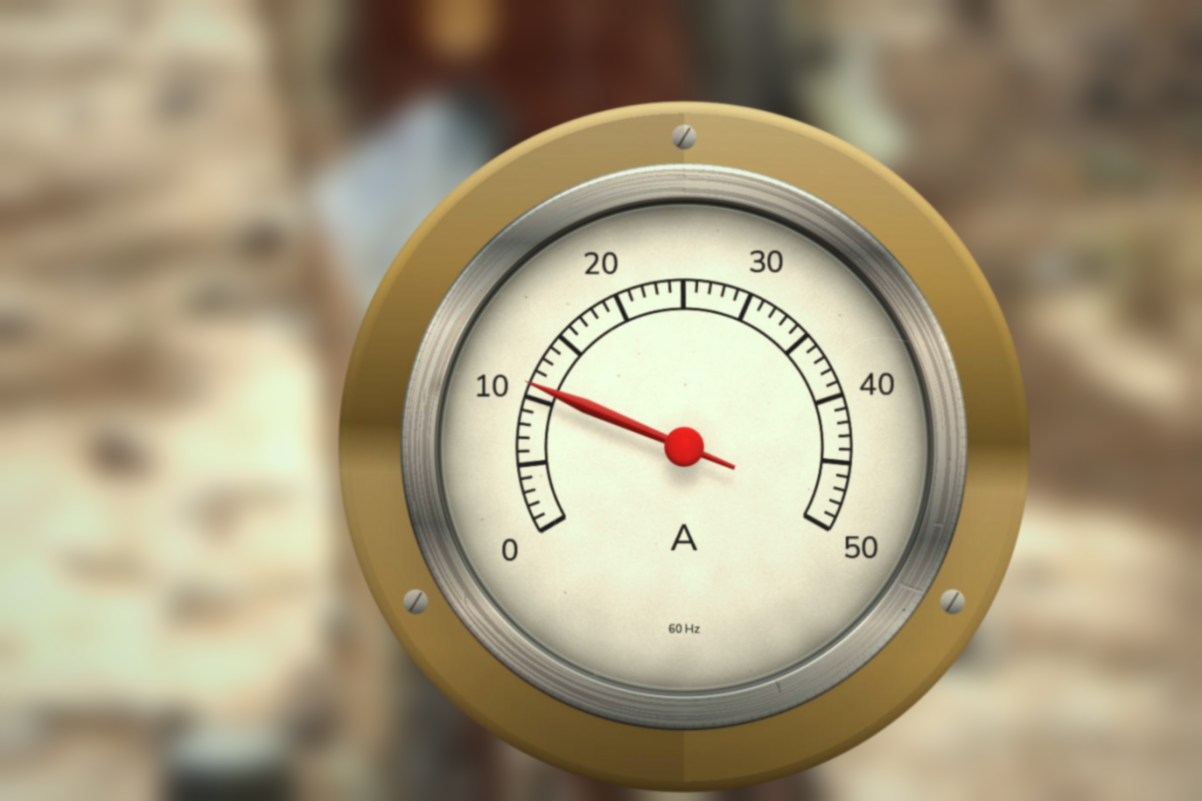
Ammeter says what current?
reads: 11 A
